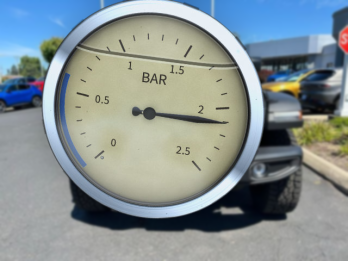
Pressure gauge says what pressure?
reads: 2.1 bar
